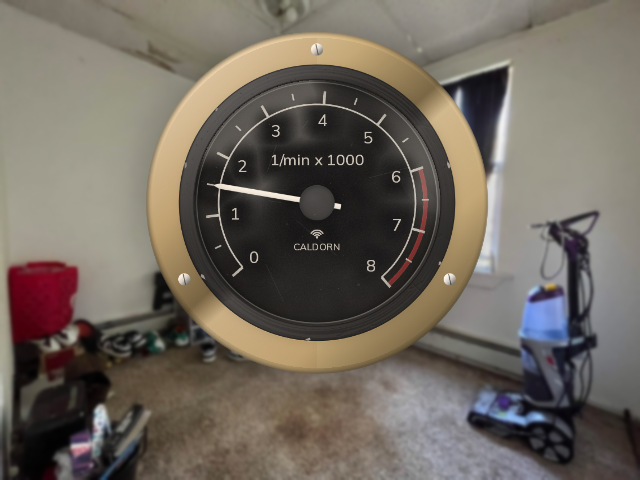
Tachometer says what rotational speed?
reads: 1500 rpm
